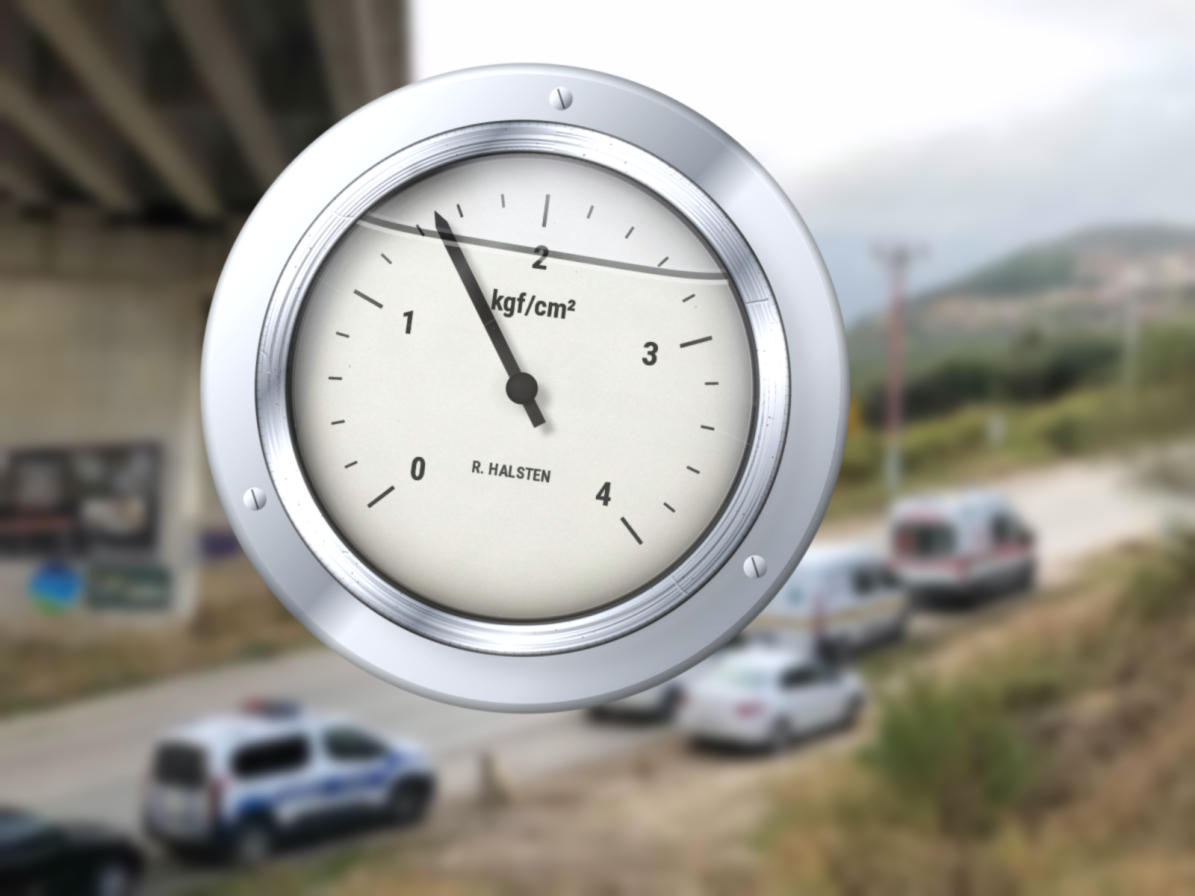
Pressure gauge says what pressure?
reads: 1.5 kg/cm²
